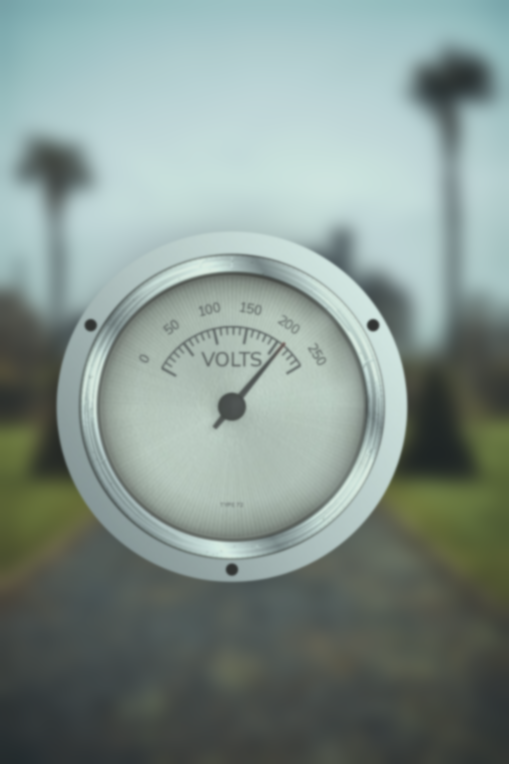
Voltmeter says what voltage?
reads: 210 V
